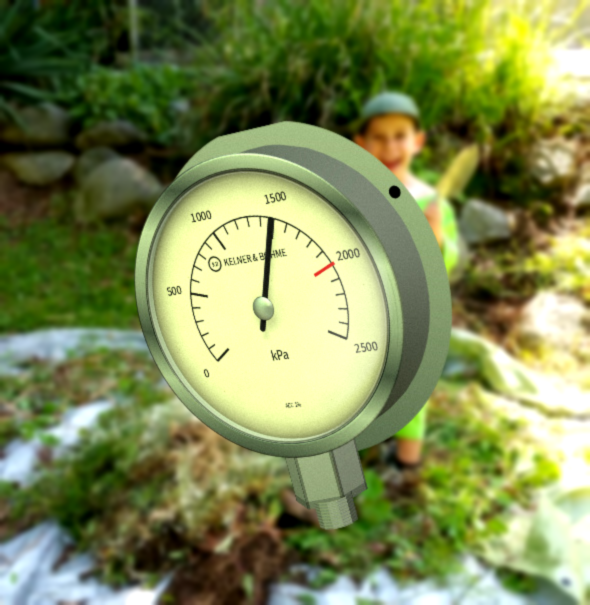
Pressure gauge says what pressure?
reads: 1500 kPa
